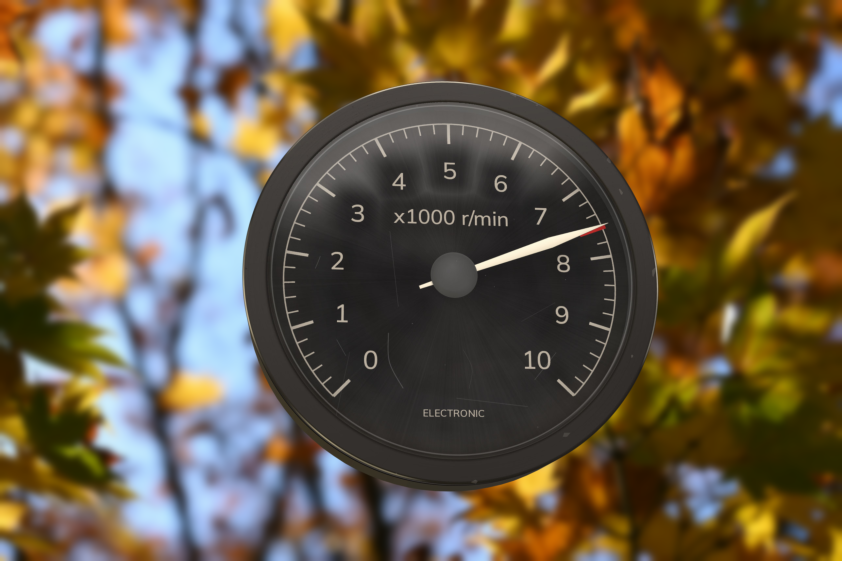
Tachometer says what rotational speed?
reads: 7600 rpm
